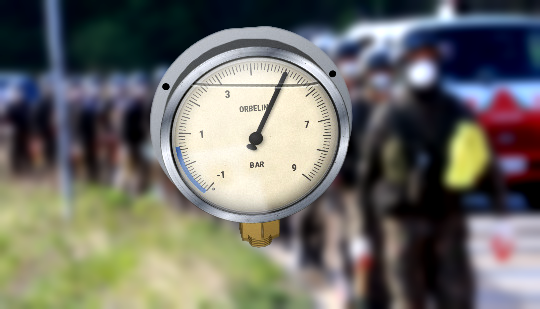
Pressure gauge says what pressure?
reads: 5 bar
